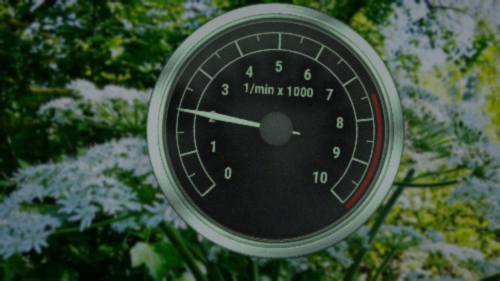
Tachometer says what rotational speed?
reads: 2000 rpm
